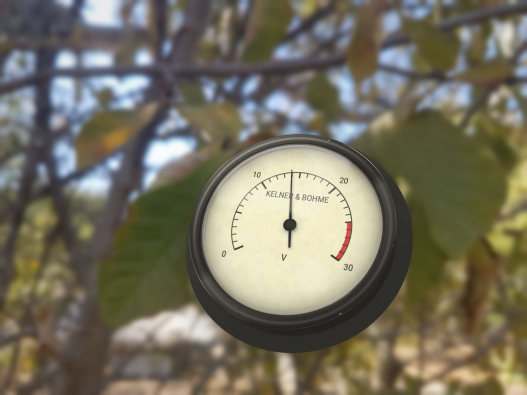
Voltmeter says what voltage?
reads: 14 V
